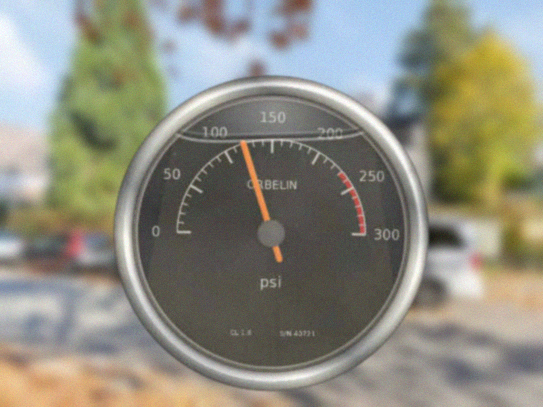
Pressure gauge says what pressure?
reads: 120 psi
